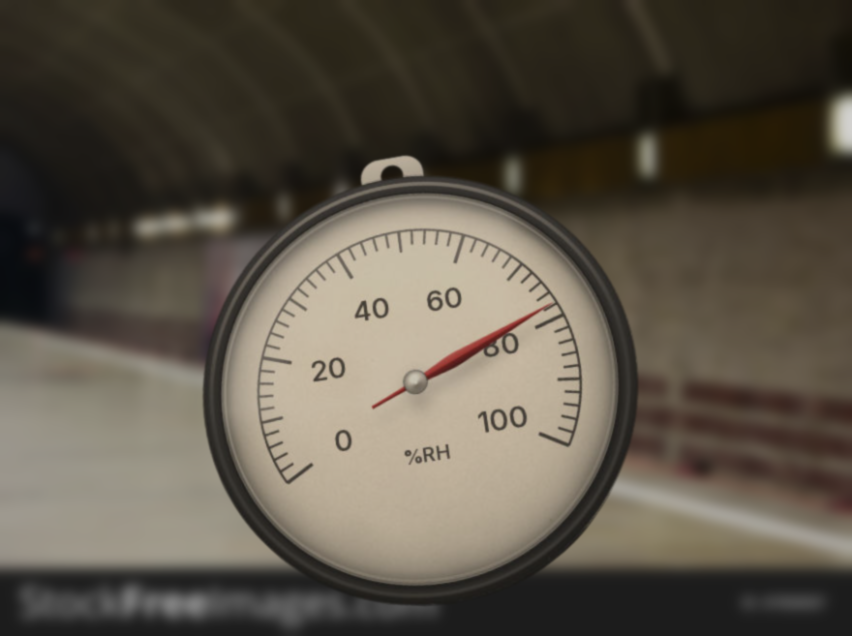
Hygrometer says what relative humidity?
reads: 78 %
